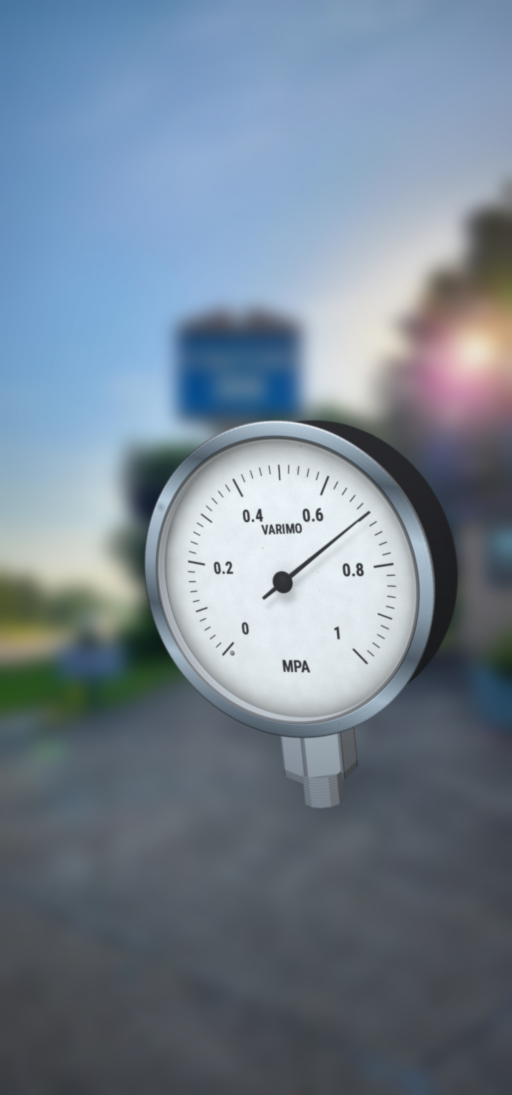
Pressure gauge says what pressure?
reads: 0.7 MPa
